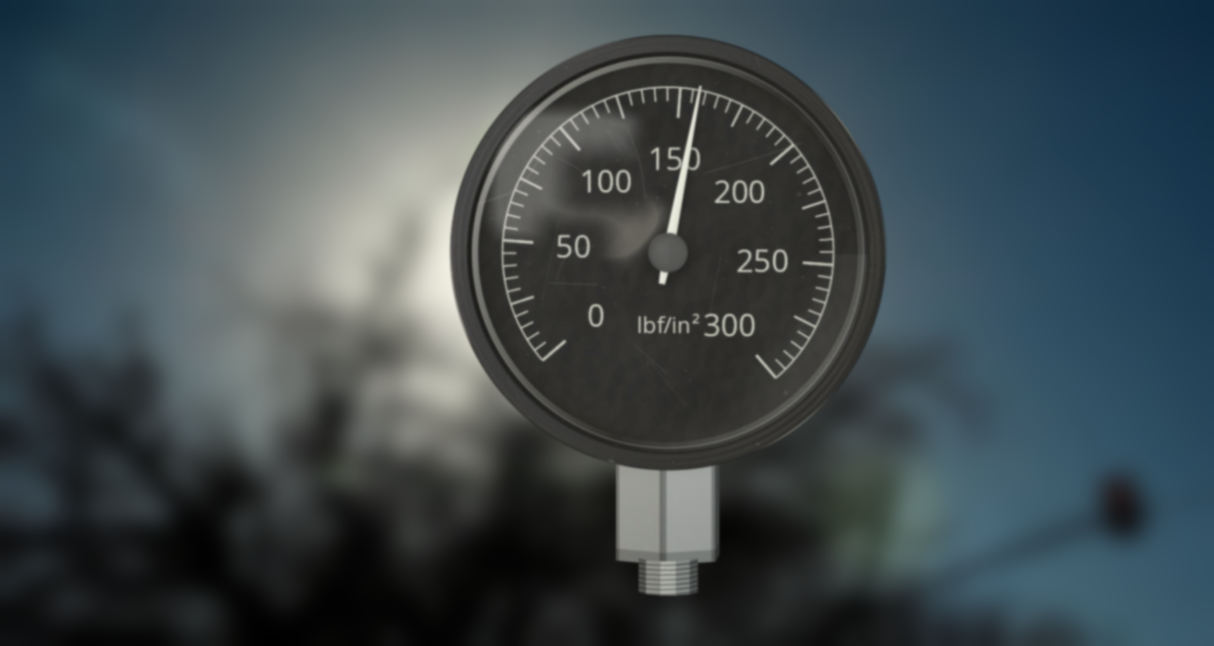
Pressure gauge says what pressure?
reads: 157.5 psi
